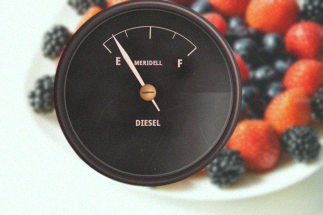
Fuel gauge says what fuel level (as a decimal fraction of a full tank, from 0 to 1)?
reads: 0.125
